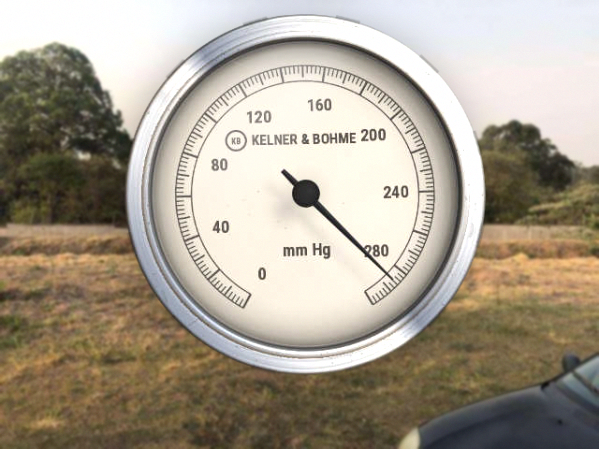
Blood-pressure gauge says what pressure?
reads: 286 mmHg
